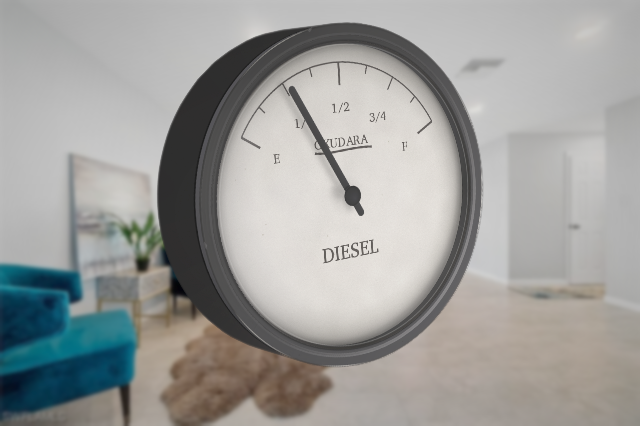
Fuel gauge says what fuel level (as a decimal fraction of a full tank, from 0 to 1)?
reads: 0.25
